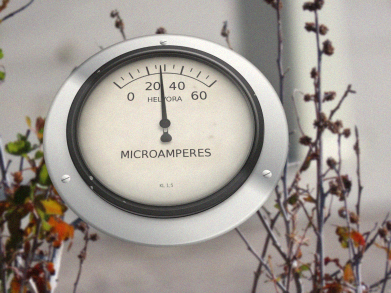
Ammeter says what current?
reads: 27.5 µA
